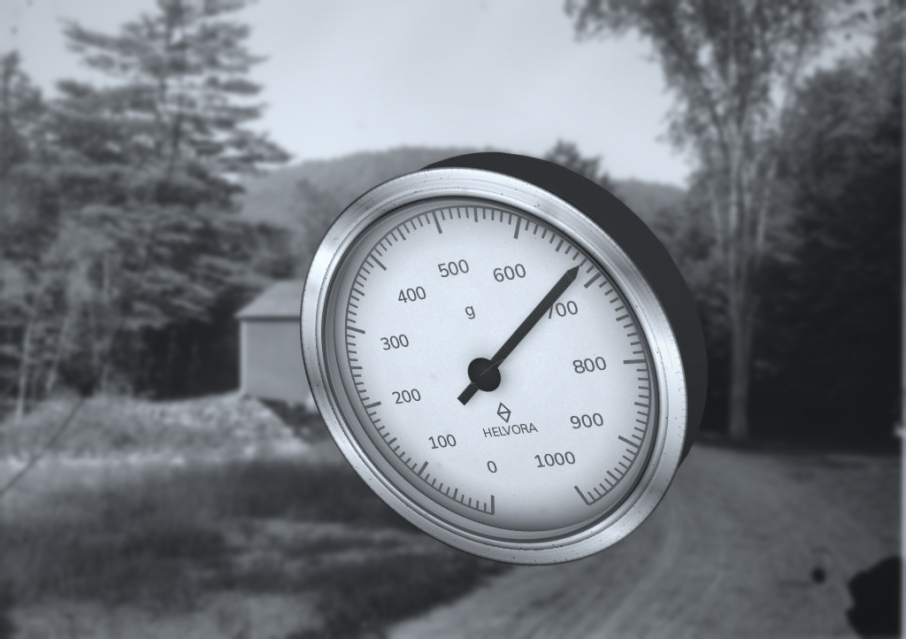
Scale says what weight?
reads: 680 g
